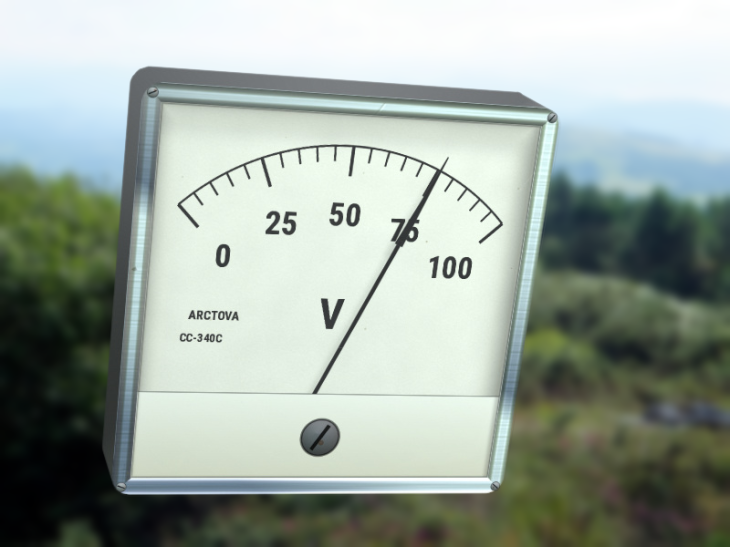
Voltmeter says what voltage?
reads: 75 V
